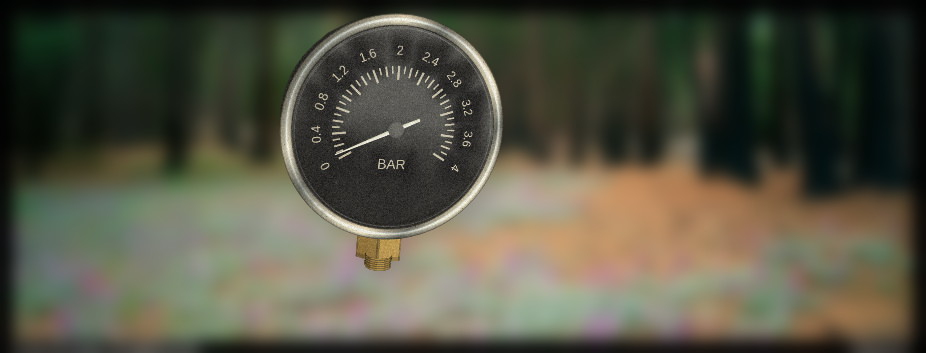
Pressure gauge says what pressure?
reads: 0.1 bar
